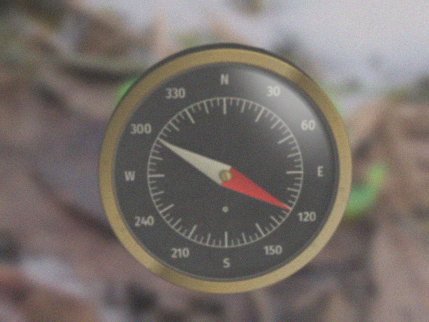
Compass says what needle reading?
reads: 120 °
